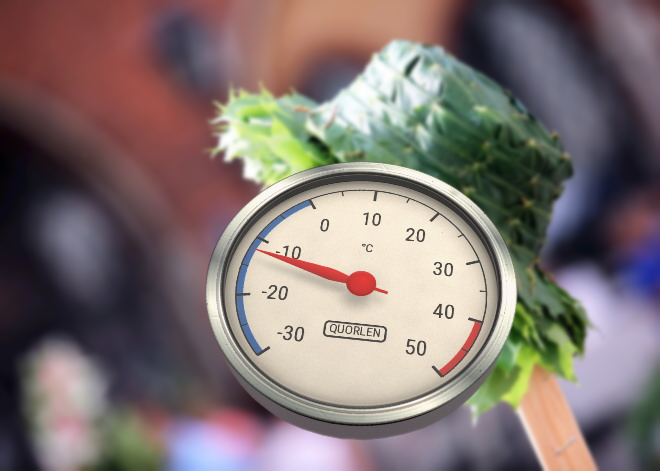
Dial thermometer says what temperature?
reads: -12.5 °C
